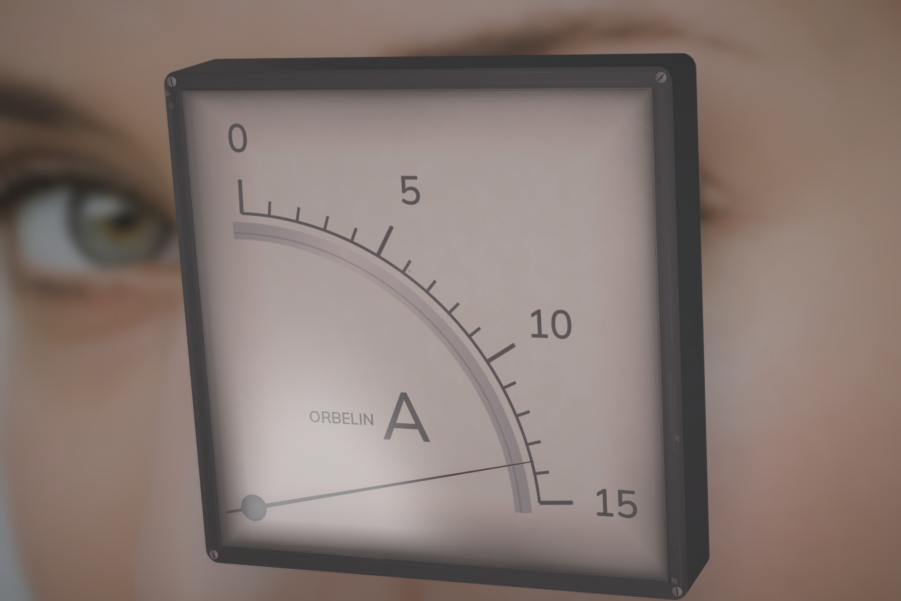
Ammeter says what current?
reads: 13.5 A
